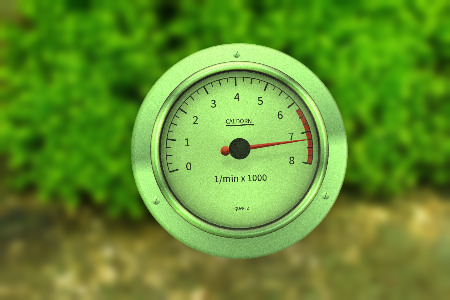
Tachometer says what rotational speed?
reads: 7250 rpm
